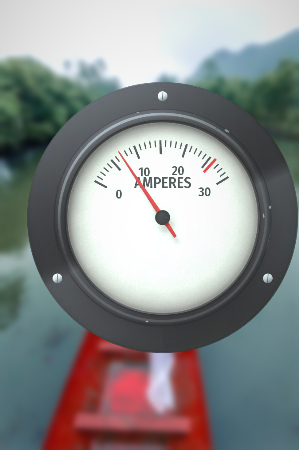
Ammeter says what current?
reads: 7 A
